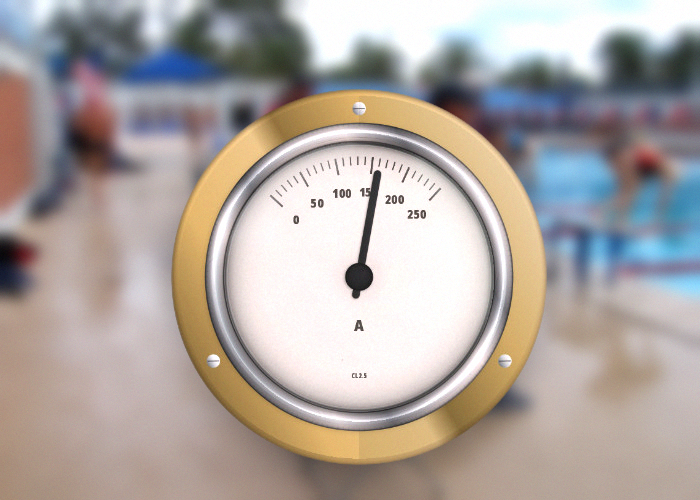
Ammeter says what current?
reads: 160 A
